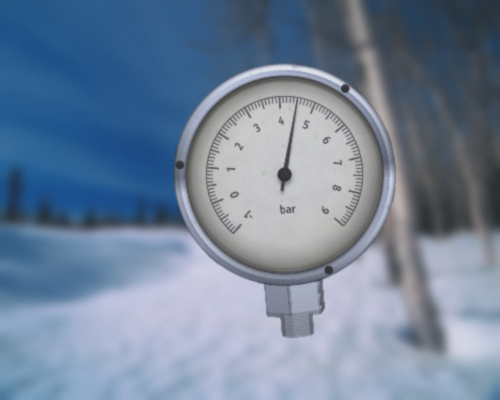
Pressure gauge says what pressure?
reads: 4.5 bar
